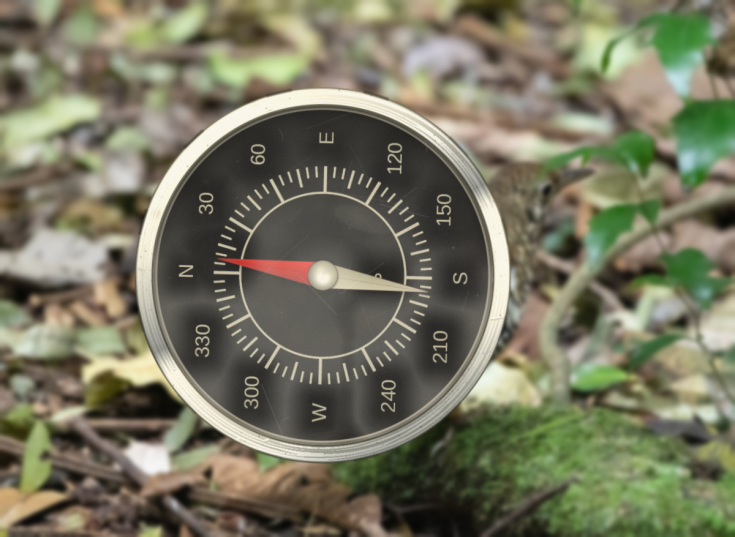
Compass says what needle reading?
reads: 7.5 °
